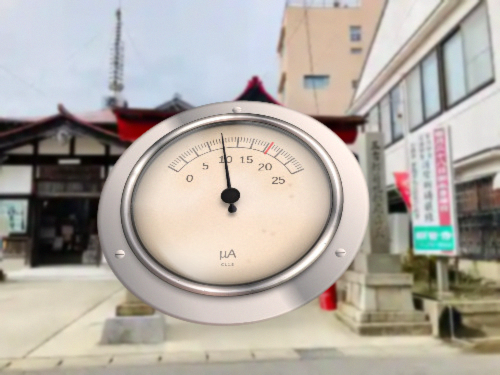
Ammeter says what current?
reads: 10 µA
